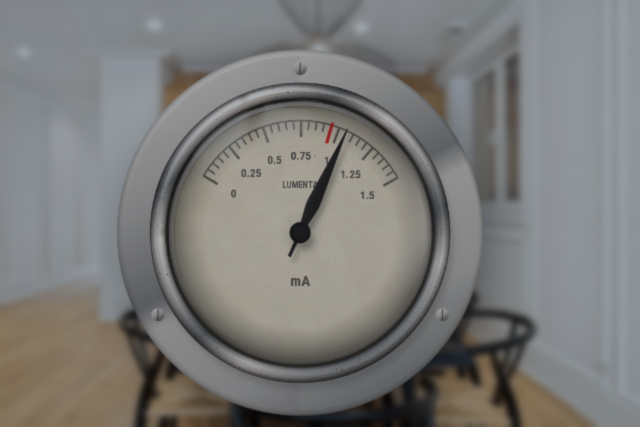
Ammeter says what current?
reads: 1.05 mA
